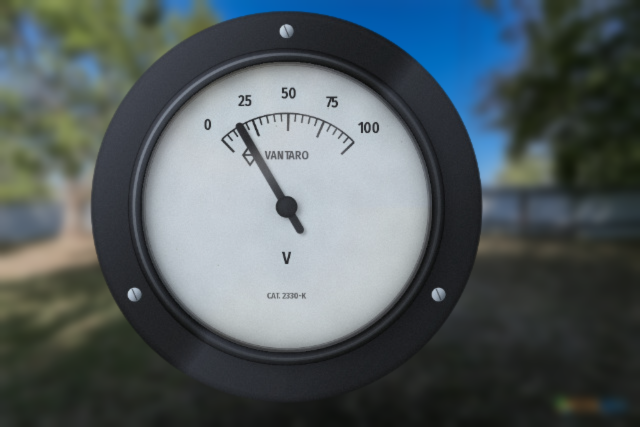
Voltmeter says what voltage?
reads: 15 V
